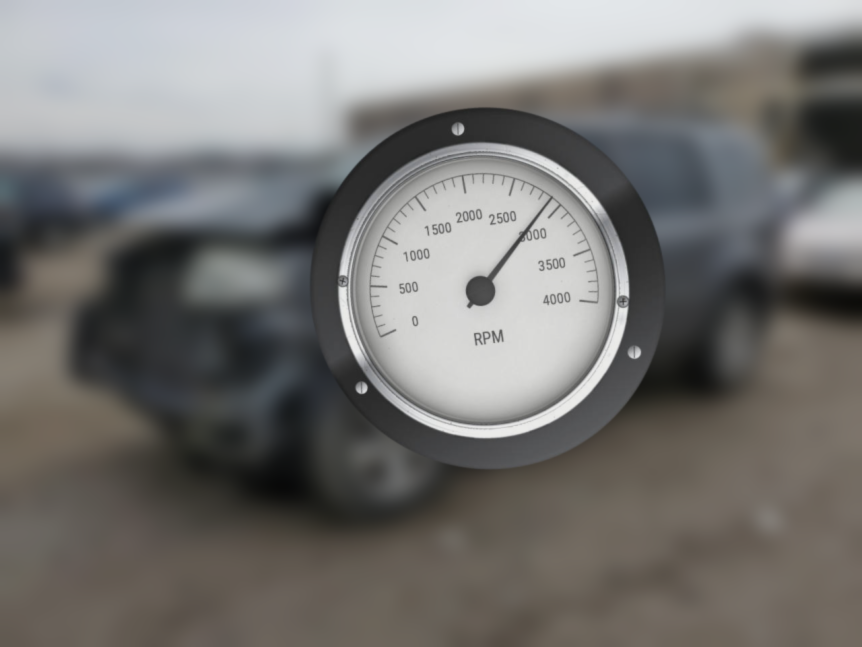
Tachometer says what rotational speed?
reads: 2900 rpm
